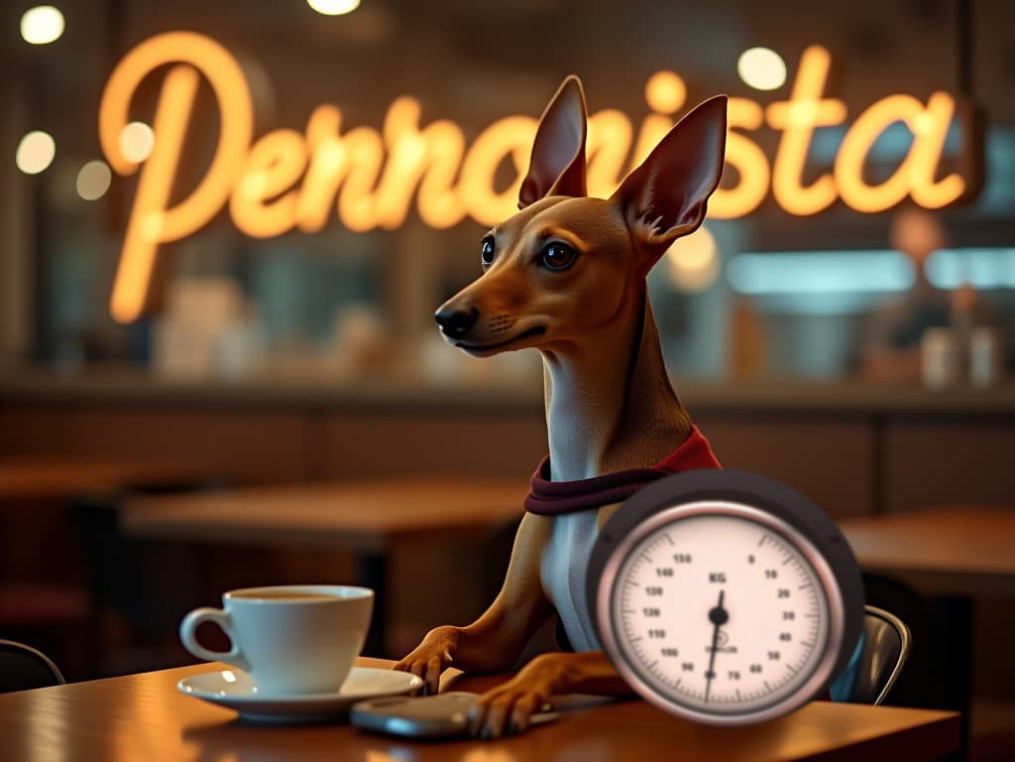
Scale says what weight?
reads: 80 kg
